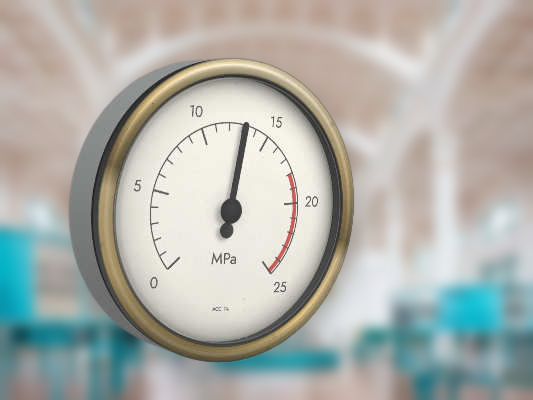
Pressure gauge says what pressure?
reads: 13 MPa
